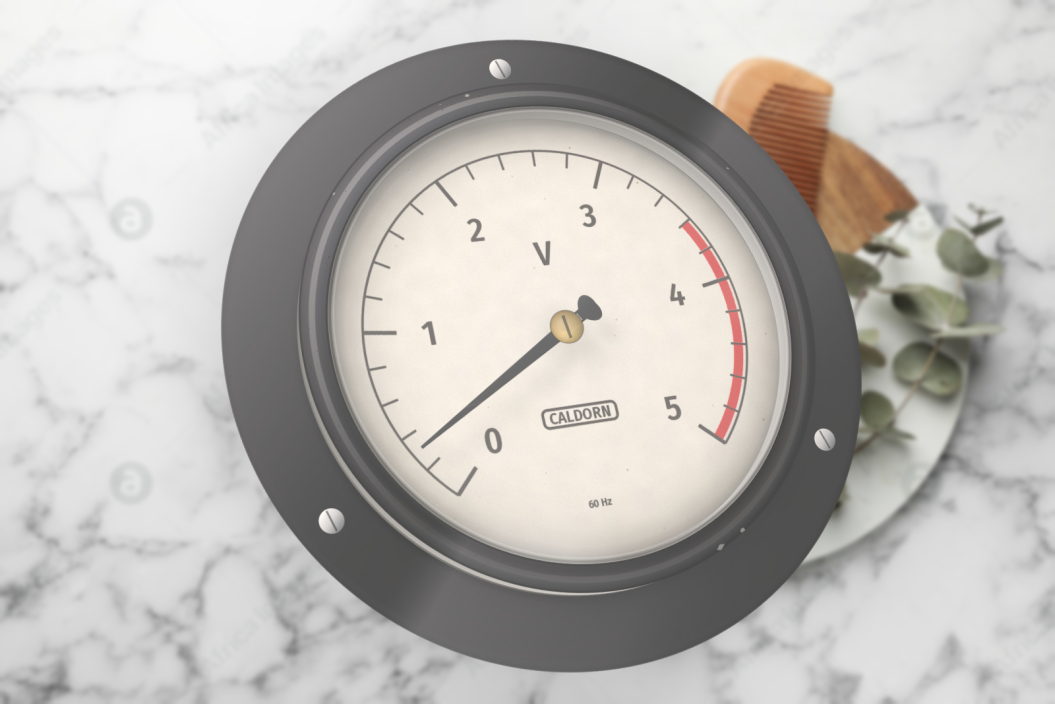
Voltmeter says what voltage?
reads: 0.3 V
